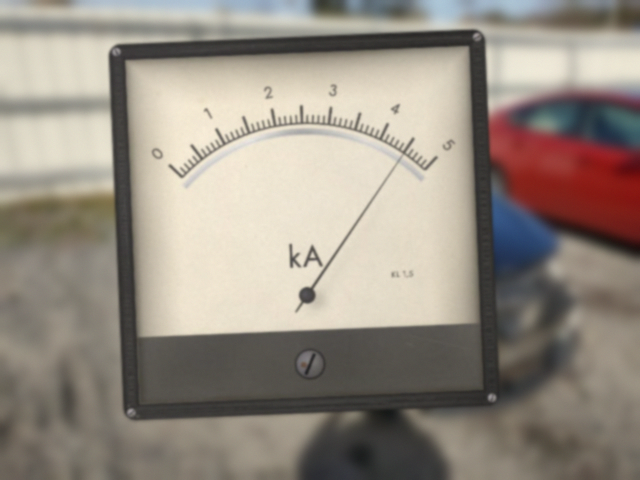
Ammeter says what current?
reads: 4.5 kA
